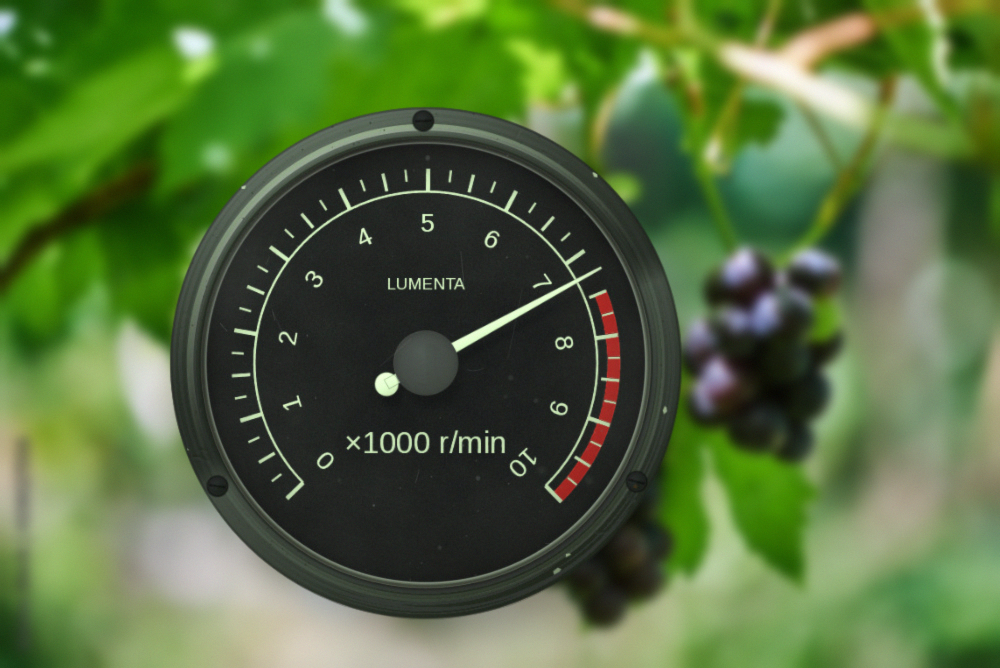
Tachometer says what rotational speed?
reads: 7250 rpm
